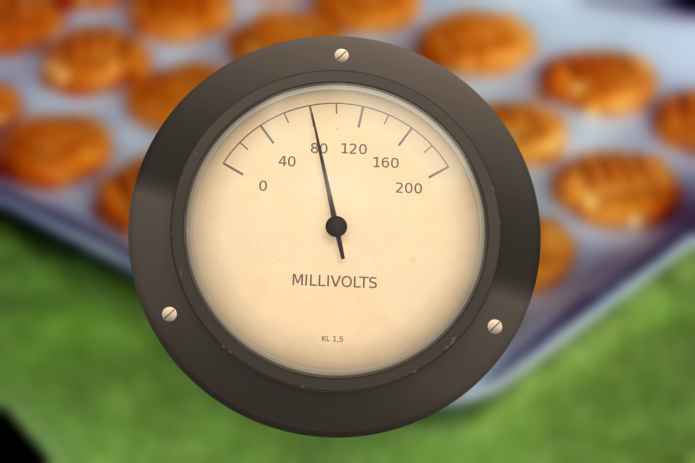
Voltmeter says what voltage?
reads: 80 mV
